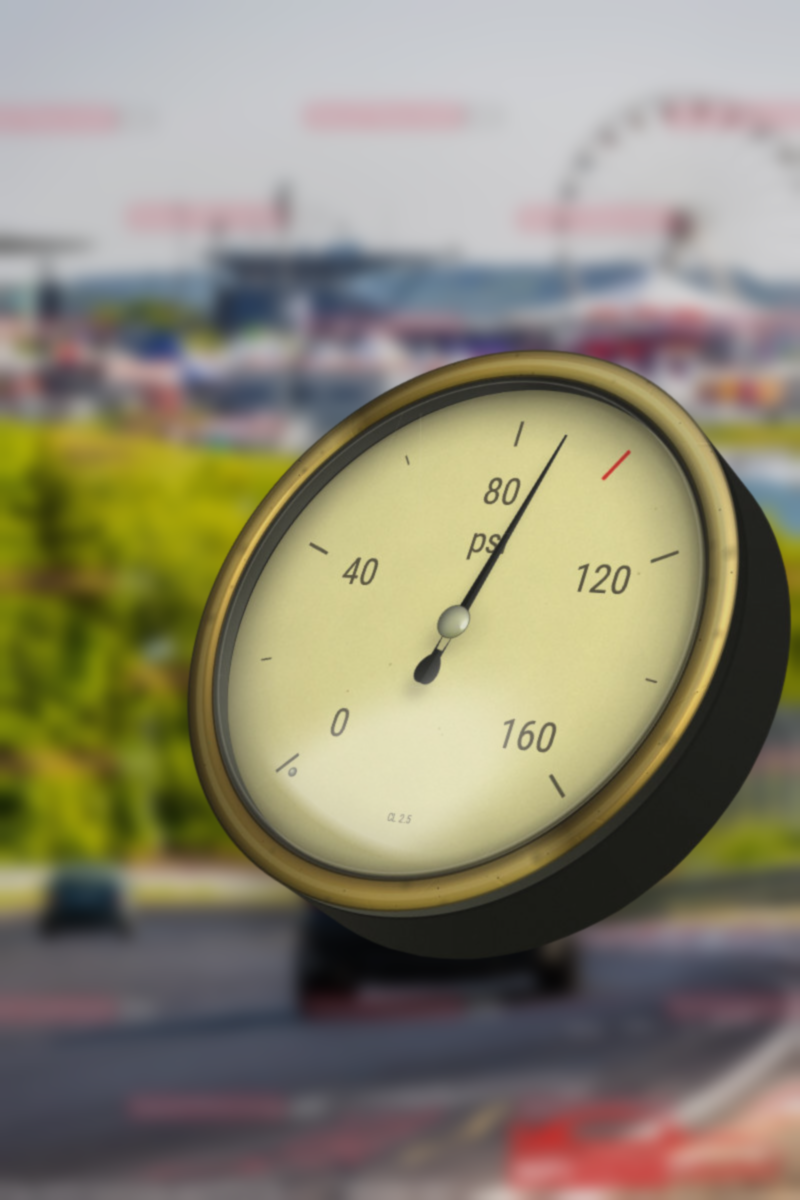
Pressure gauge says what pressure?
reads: 90 psi
